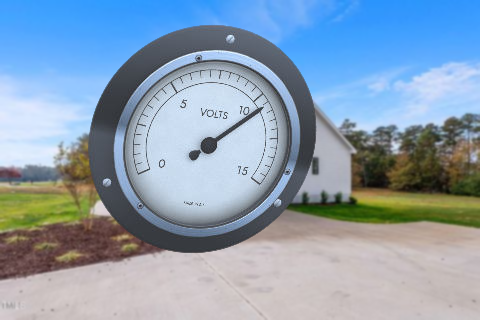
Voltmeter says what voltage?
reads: 10.5 V
